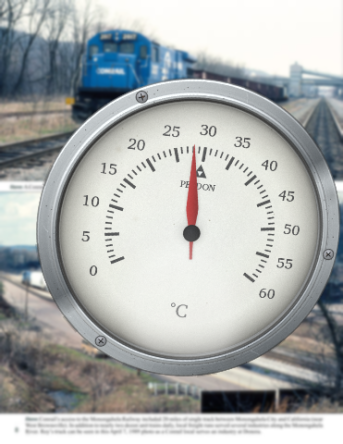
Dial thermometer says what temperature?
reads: 28 °C
